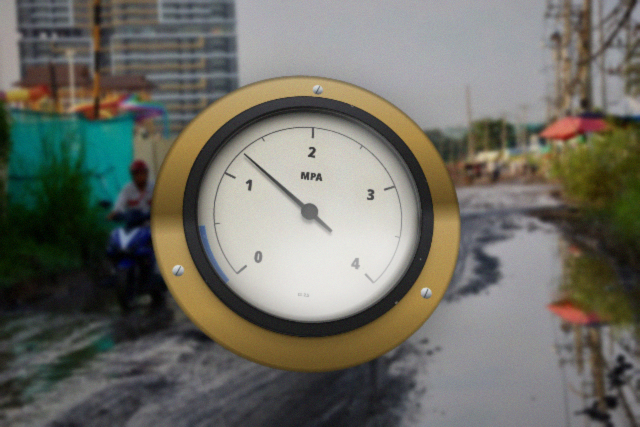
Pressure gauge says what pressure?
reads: 1.25 MPa
